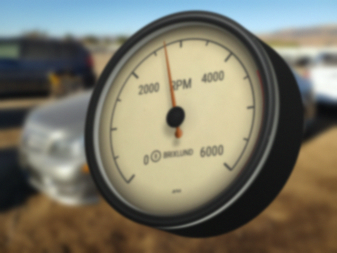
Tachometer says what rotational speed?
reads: 2750 rpm
